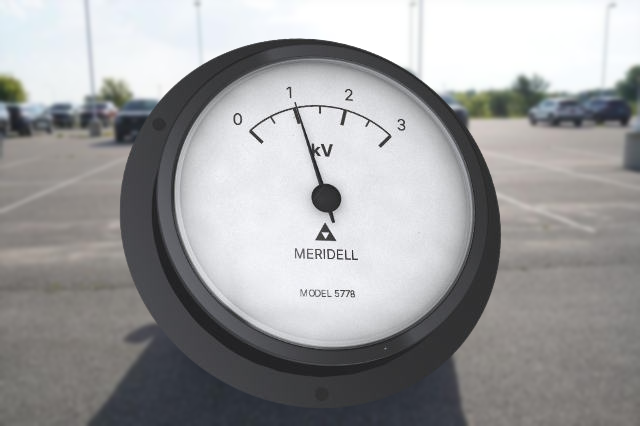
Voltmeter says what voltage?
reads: 1 kV
